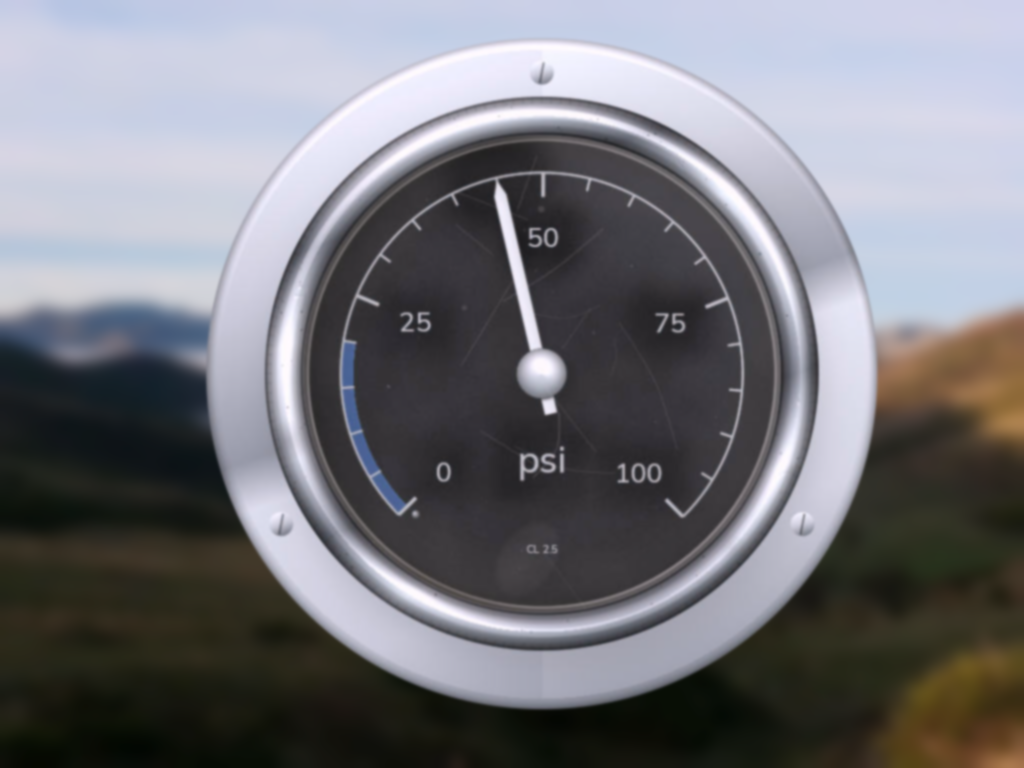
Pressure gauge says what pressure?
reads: 45 psi
